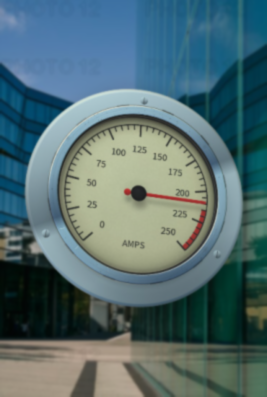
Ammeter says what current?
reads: 210 A
